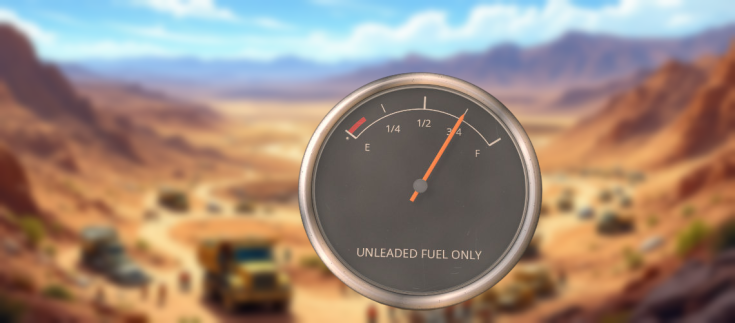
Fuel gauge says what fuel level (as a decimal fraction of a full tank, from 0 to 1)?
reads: 0.75
